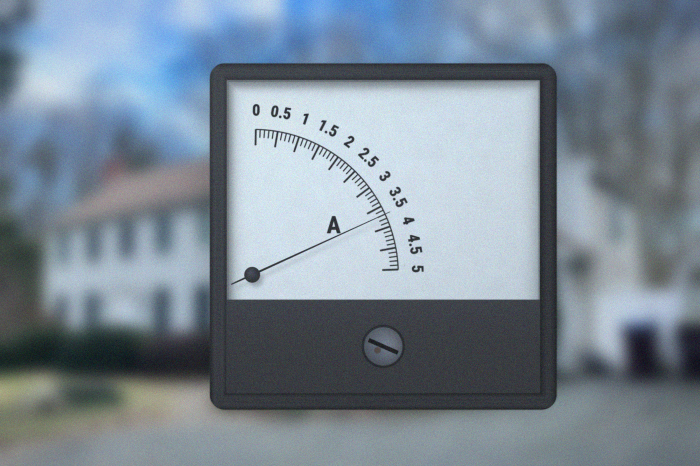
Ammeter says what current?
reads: 3.7 A
